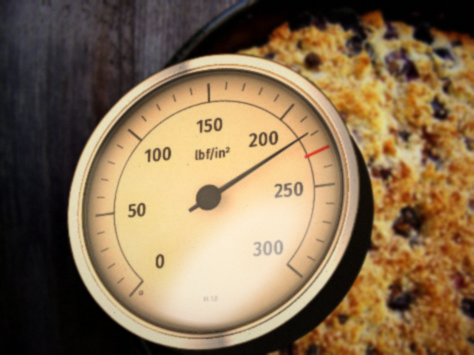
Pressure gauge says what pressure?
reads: 220 psi
